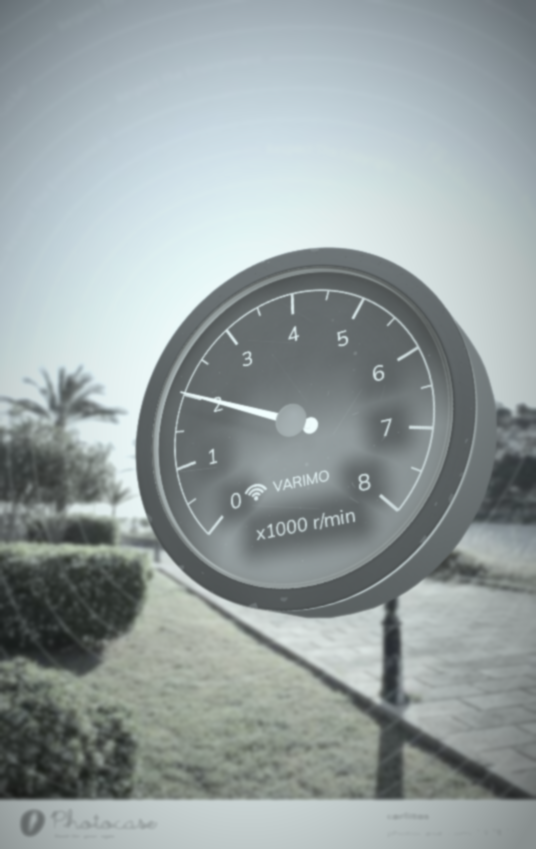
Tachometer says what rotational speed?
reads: 2000 rpm
